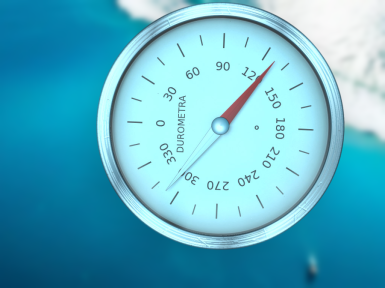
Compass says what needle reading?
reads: 127.5 °
